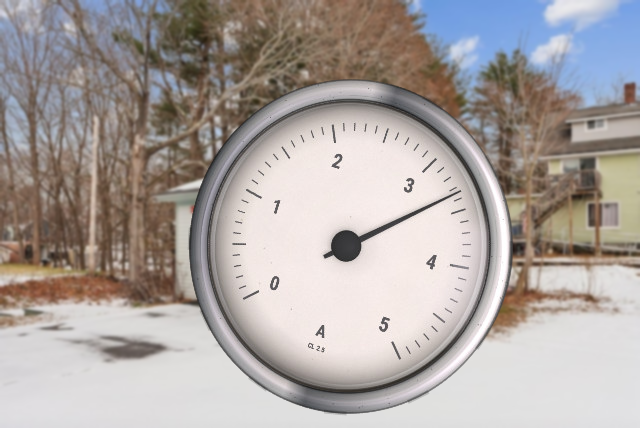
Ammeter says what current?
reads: 3.35 A
